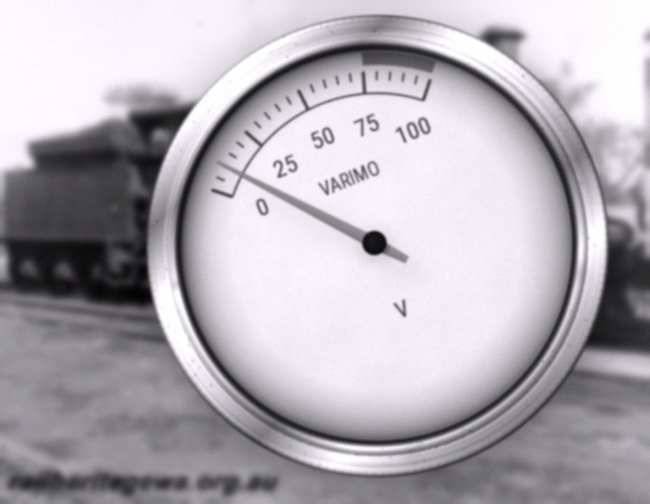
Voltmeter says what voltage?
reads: 10 V
